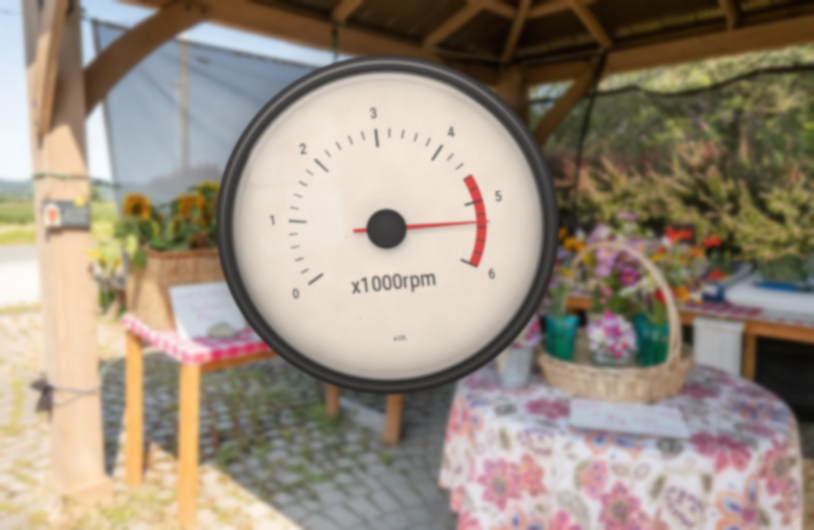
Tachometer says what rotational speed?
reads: 5300 rpm
